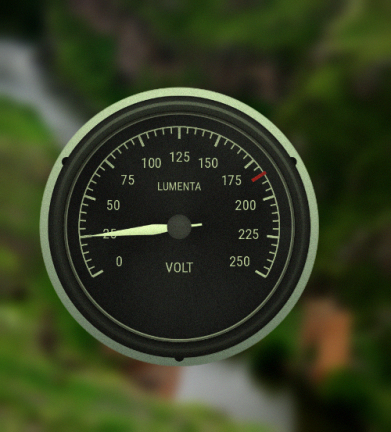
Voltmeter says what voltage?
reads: 25 V
